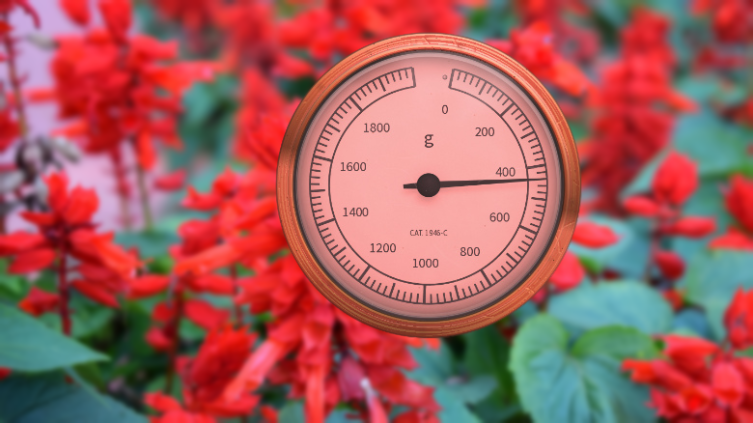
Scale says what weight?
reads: 440 g
